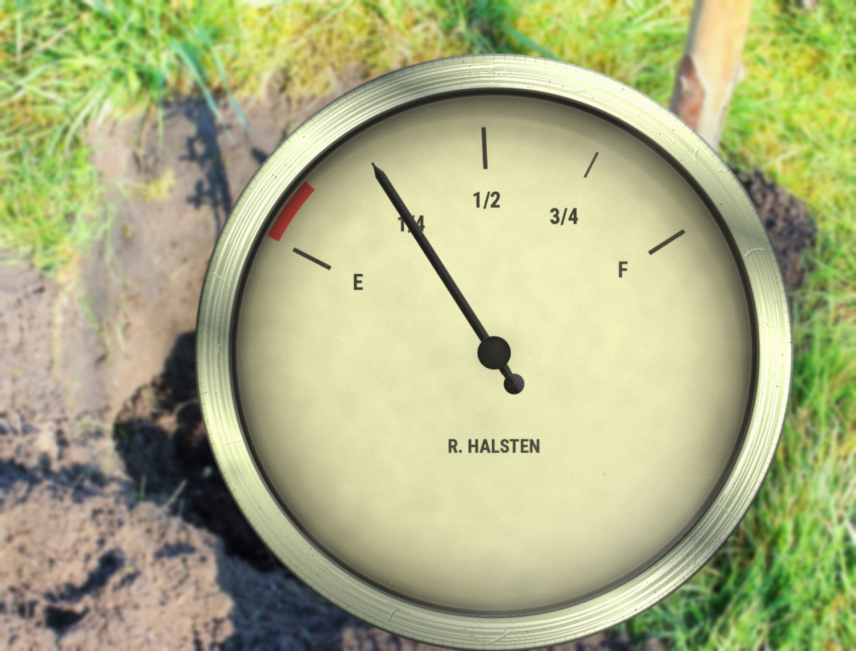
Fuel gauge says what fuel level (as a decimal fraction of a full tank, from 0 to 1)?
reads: 0.25
